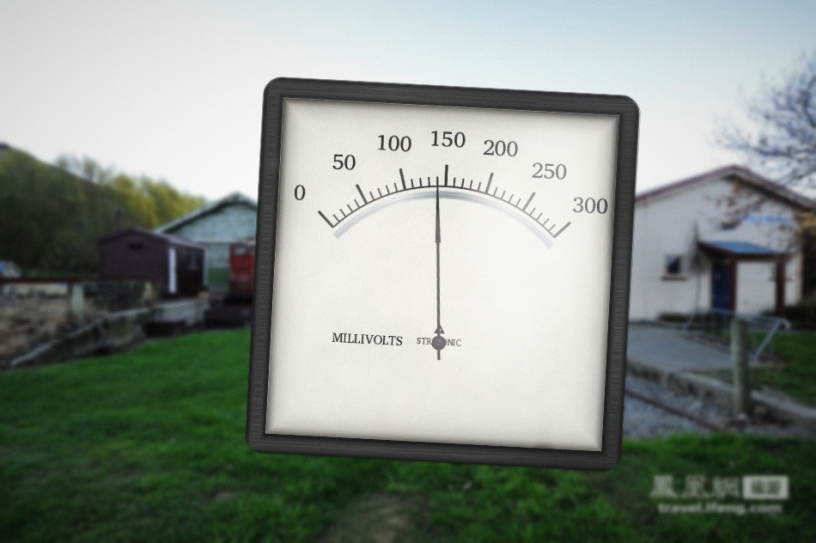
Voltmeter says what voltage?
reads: 140 mV
